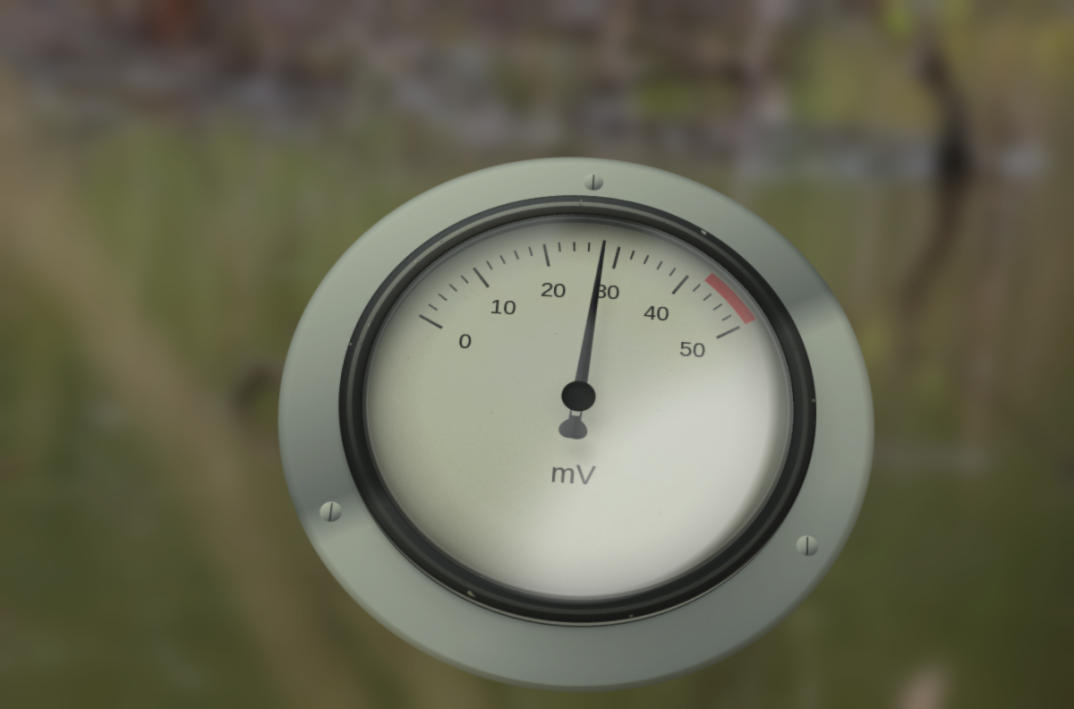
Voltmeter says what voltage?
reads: 28 mV
